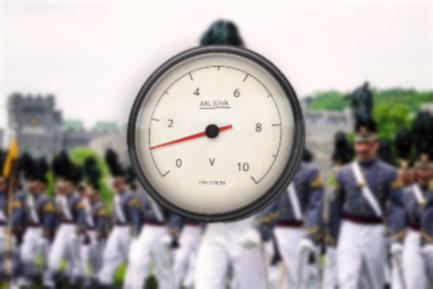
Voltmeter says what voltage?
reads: 1 V
